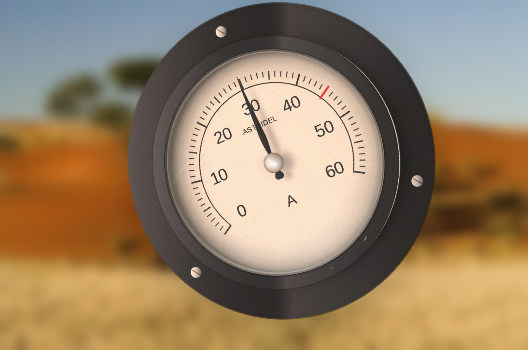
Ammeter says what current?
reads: 30 A
